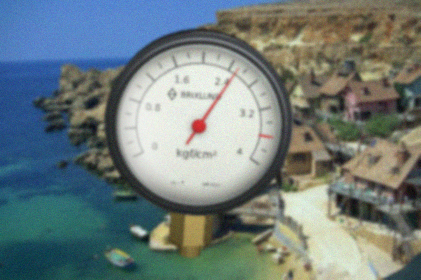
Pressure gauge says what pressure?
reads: 2.5 kg/cm²
